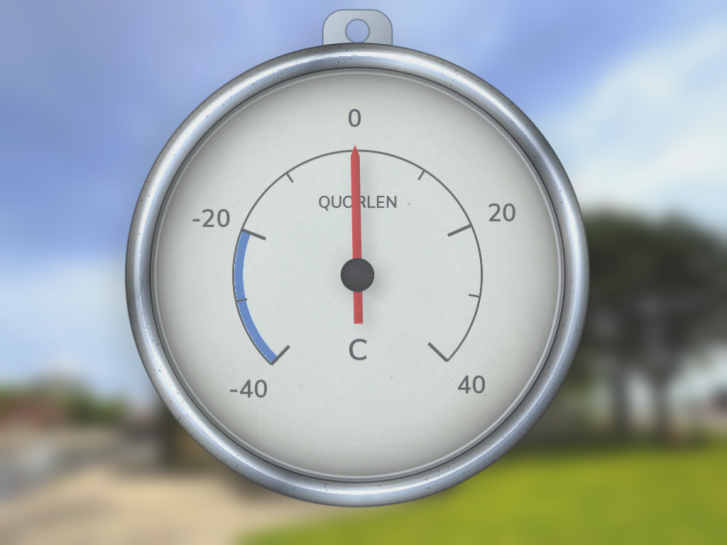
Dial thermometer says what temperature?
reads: 0 °C
